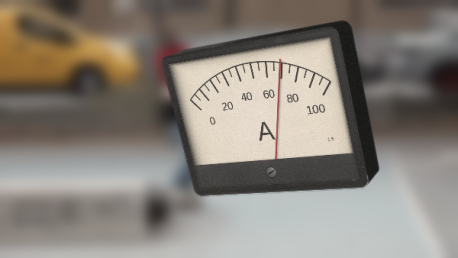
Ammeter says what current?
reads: 70 A
